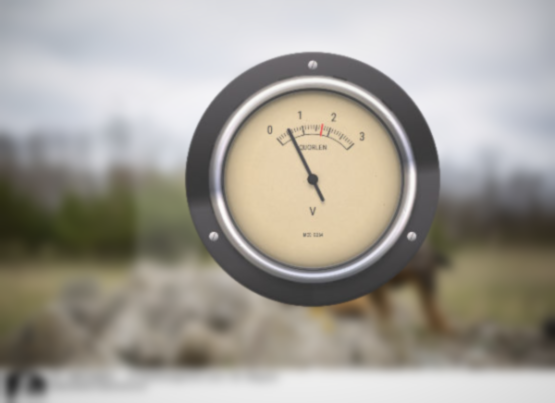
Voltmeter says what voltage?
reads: 0.5 V
